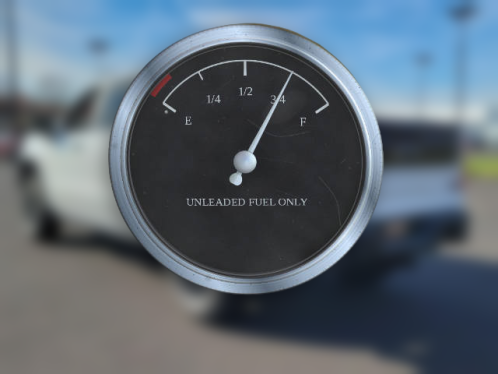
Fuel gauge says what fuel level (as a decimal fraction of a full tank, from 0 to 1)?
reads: 0.75
